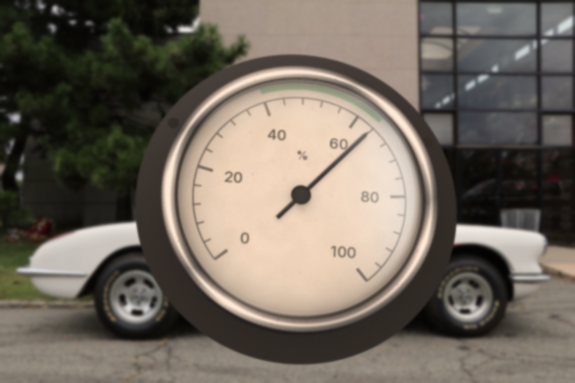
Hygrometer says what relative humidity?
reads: 64 %
